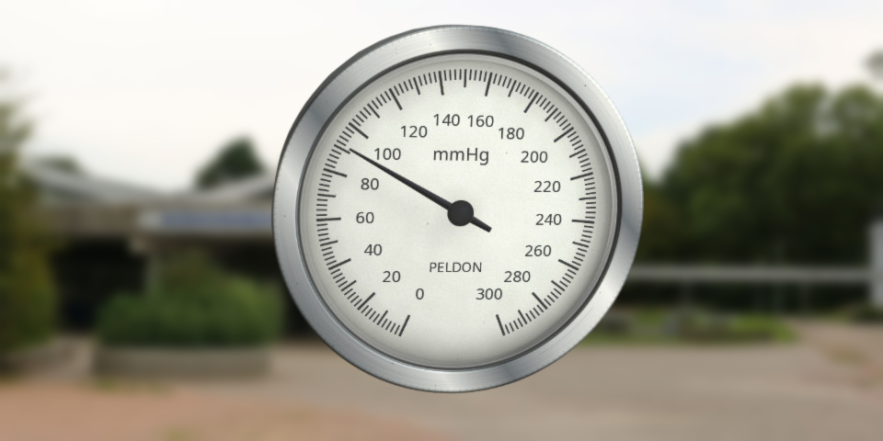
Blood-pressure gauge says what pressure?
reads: 92 mmHg
